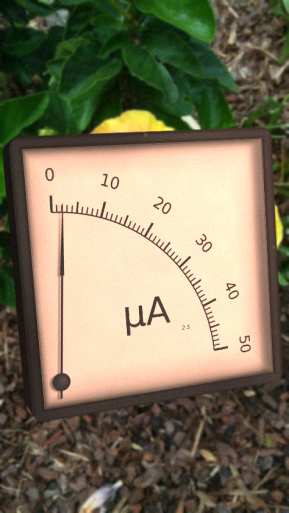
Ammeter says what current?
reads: 2 µA
